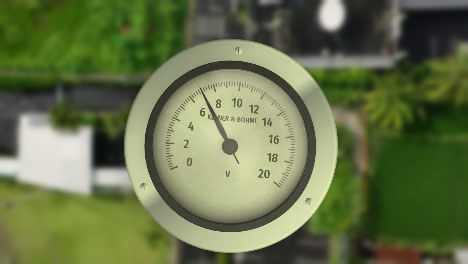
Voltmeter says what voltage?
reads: 7 V
